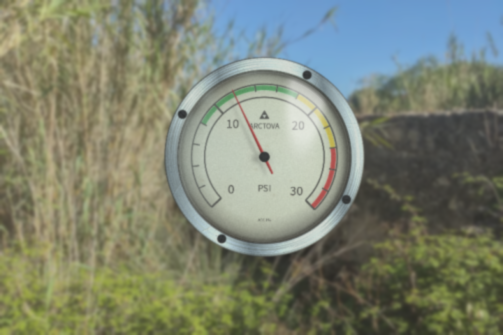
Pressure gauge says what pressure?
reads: 12 psi
